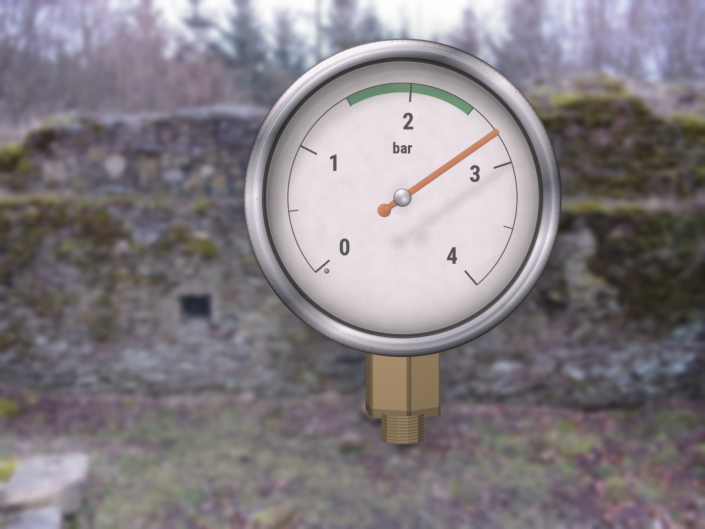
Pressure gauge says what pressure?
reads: 2.75 bar
